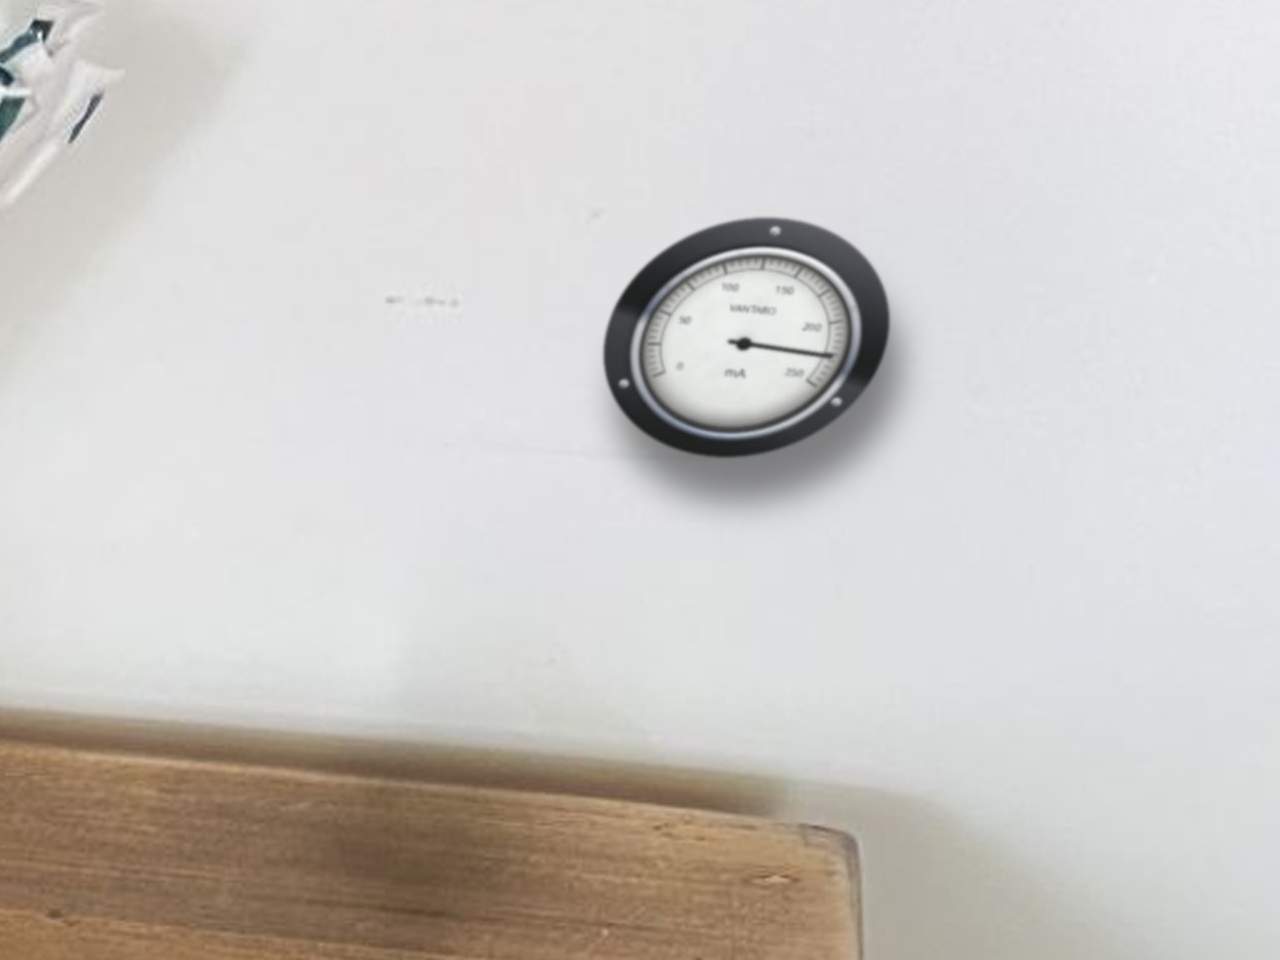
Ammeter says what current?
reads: 225 mA
